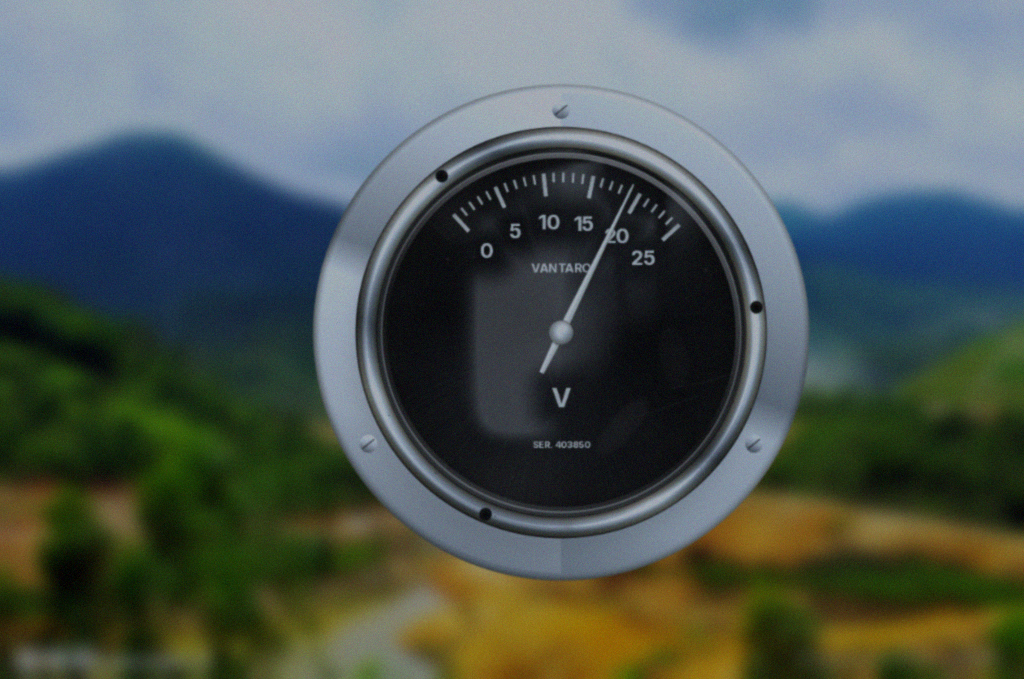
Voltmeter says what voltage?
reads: 19 V
